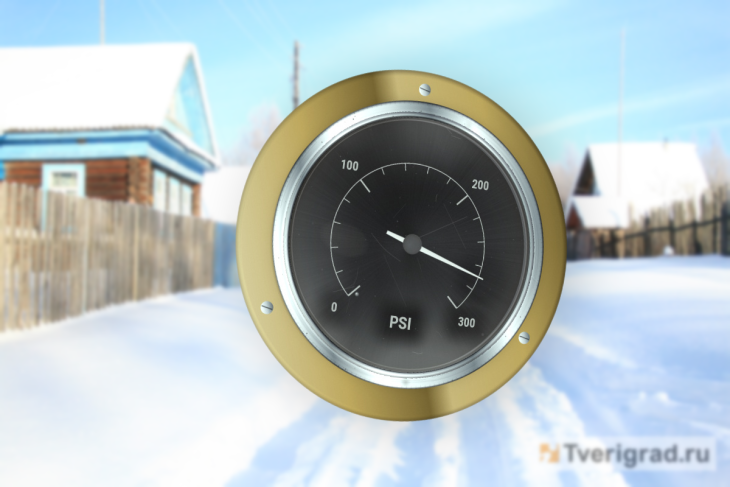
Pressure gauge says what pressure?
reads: 270 psi
